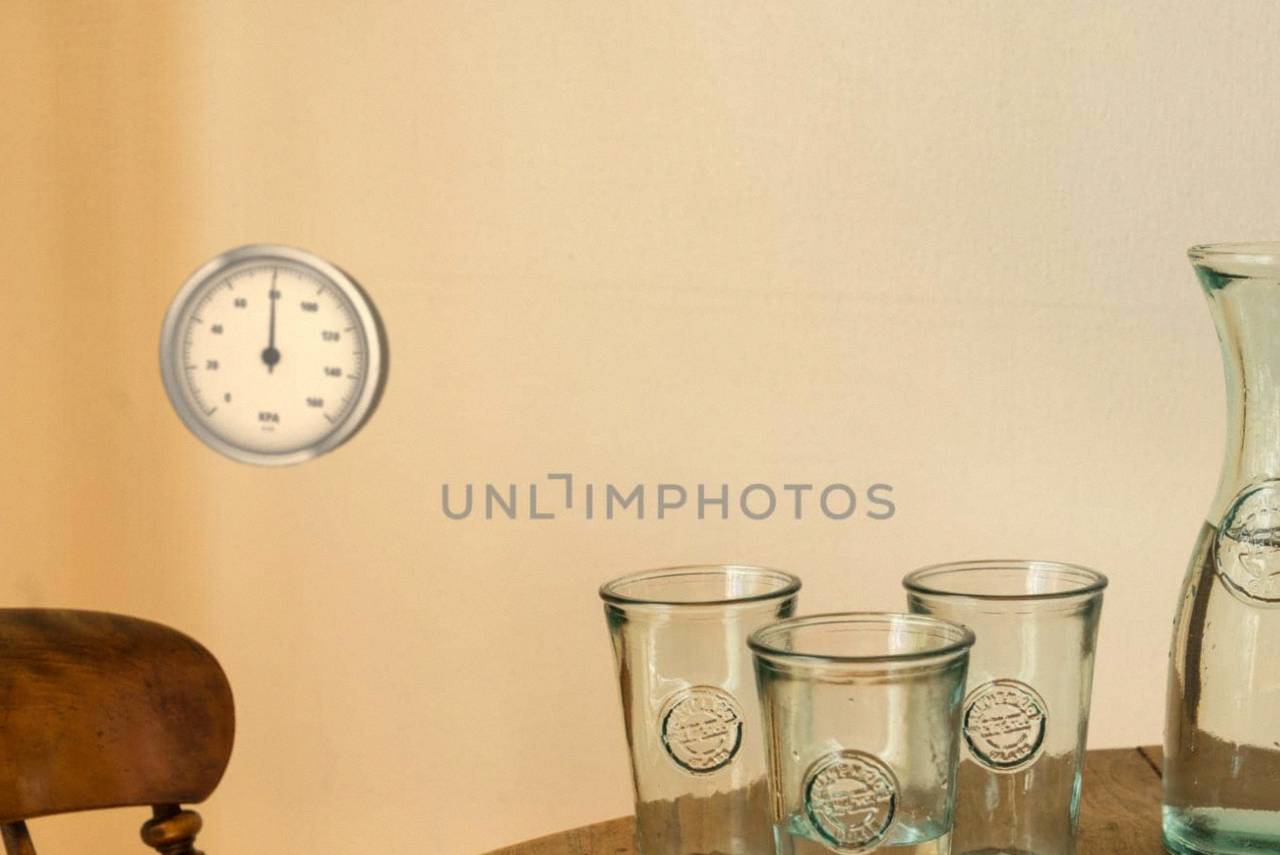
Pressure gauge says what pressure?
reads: 80 kPa
